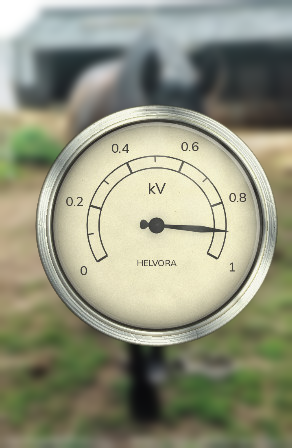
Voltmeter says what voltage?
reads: 0.9 kV
